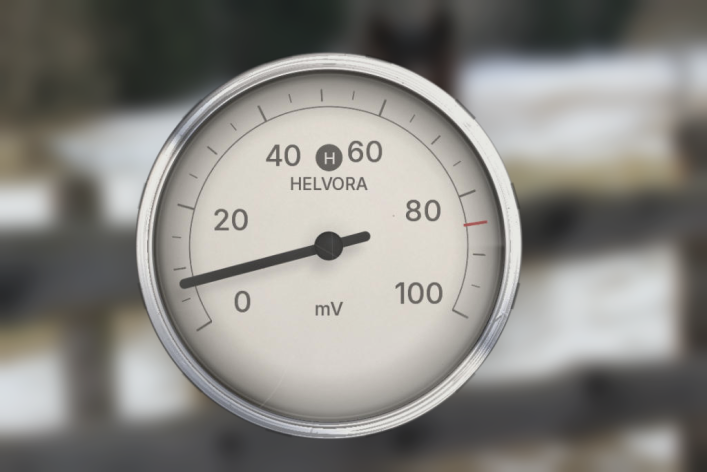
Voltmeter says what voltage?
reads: 7.5 mV
